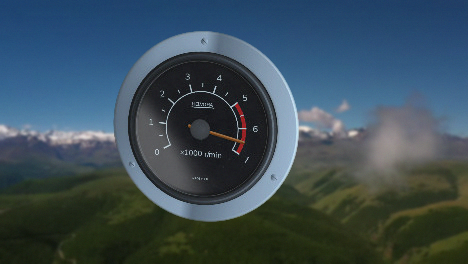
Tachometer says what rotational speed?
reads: 6500 rpm
